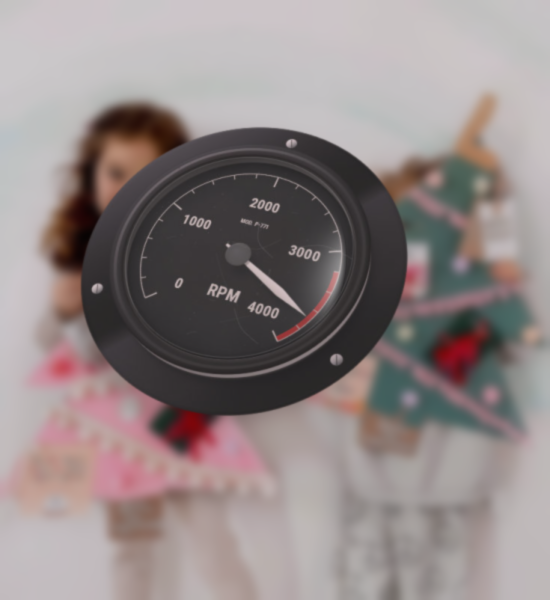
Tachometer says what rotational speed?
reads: 3700 rpm
